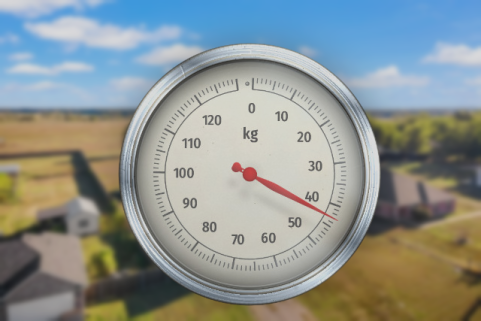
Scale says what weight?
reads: 43 kg
